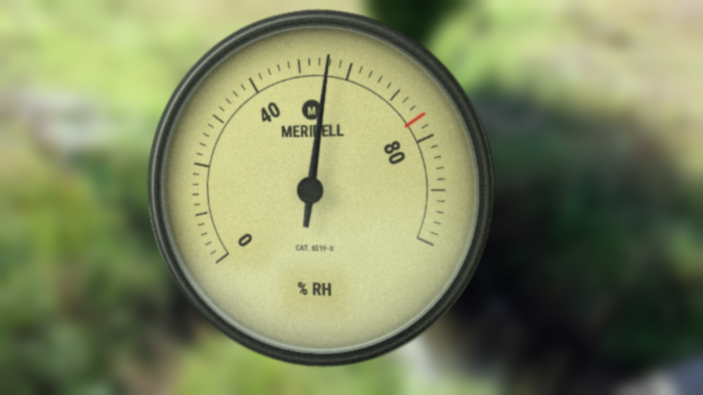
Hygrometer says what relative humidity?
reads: 56 %
